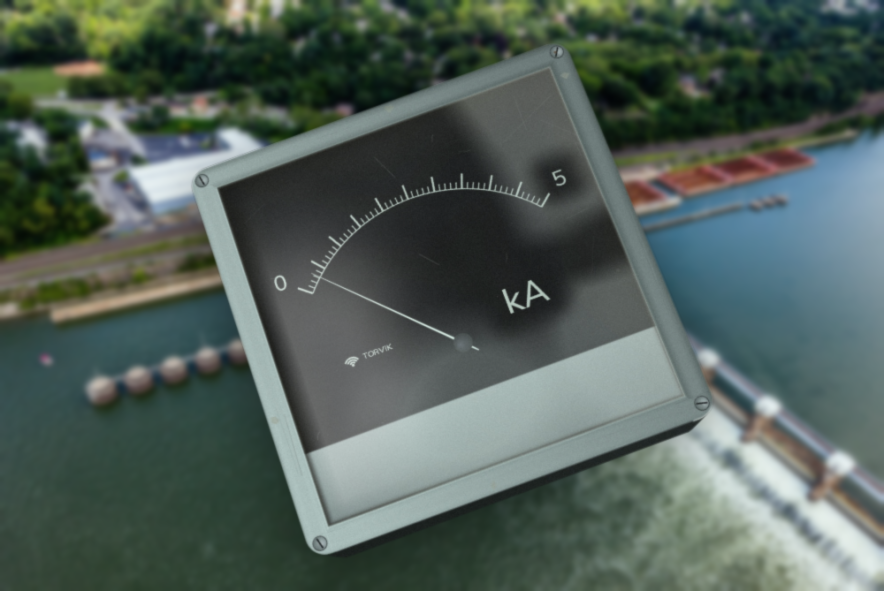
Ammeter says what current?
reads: 0.3 kA
